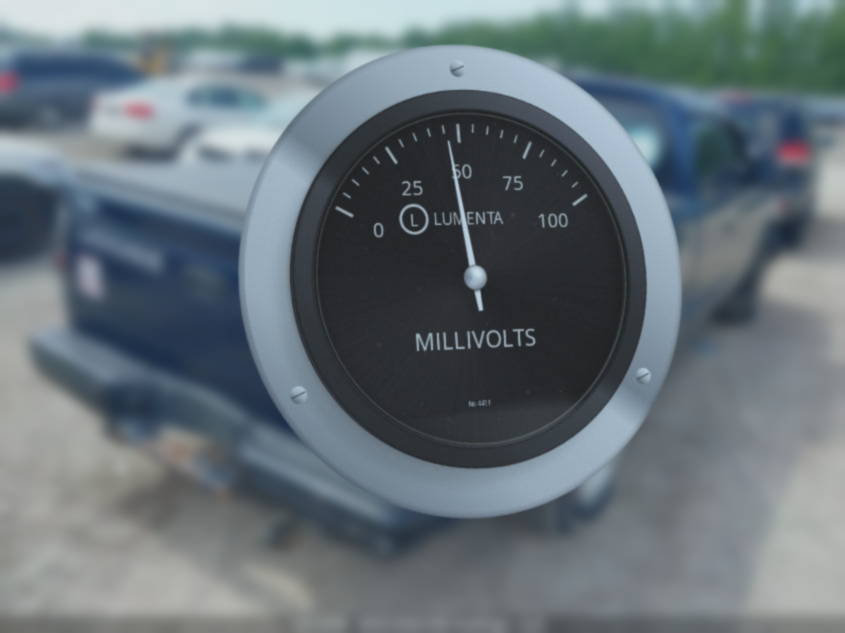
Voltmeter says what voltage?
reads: 45 mV
